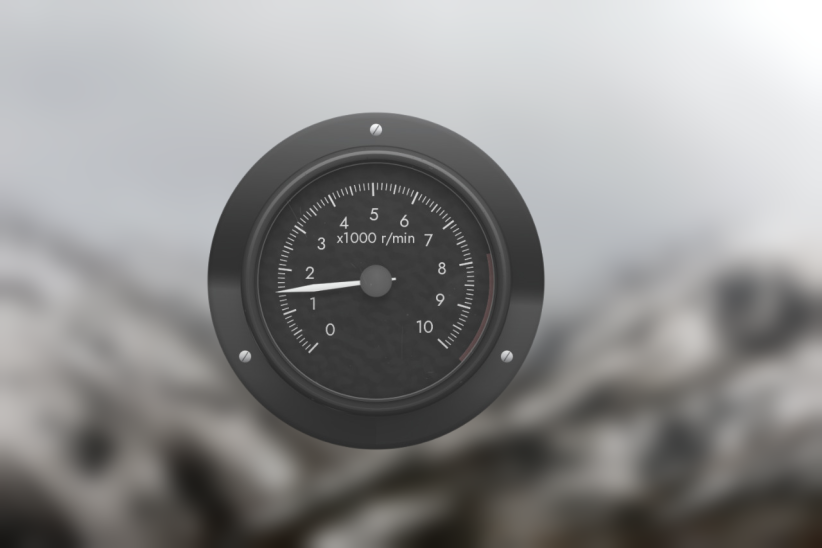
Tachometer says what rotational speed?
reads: 1500 rpm
